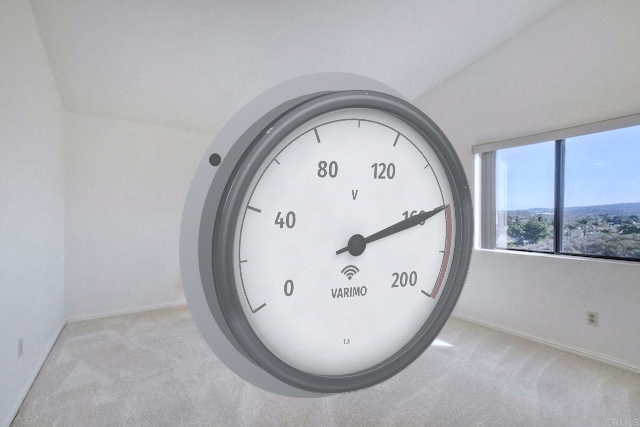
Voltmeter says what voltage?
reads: 160 V
